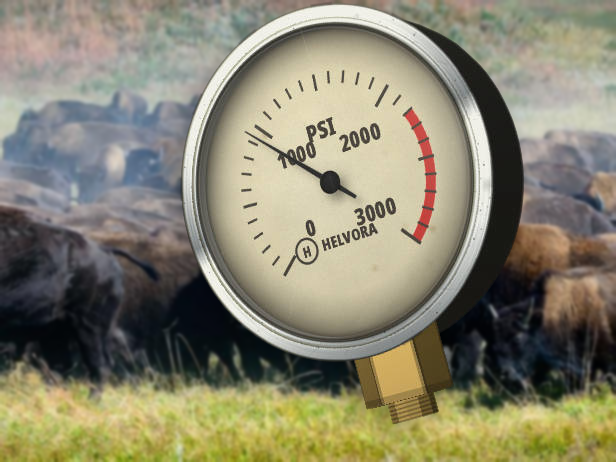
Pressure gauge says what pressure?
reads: 950 psi
